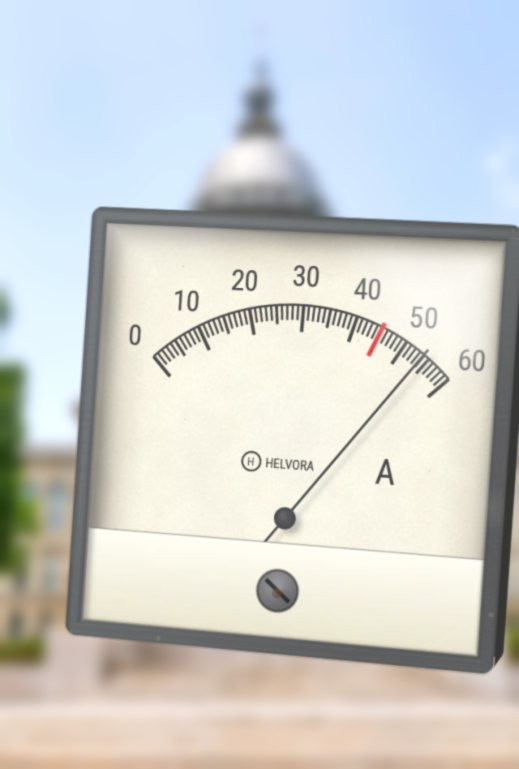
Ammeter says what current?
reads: 54 A
